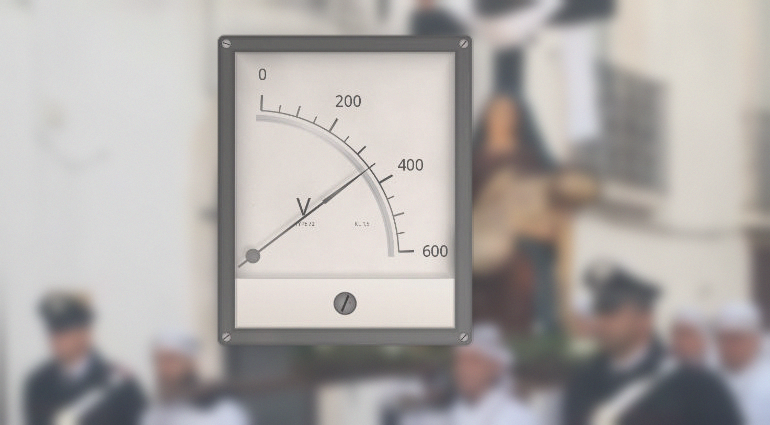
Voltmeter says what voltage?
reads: 350 V
